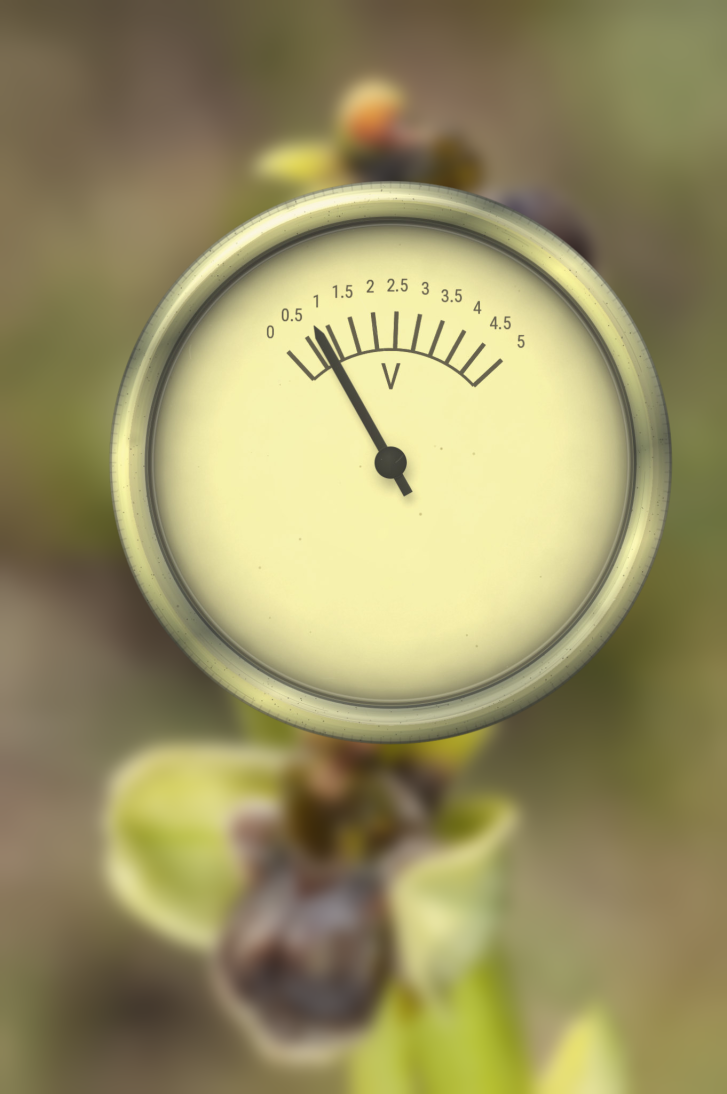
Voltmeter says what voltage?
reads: 0.75 V
